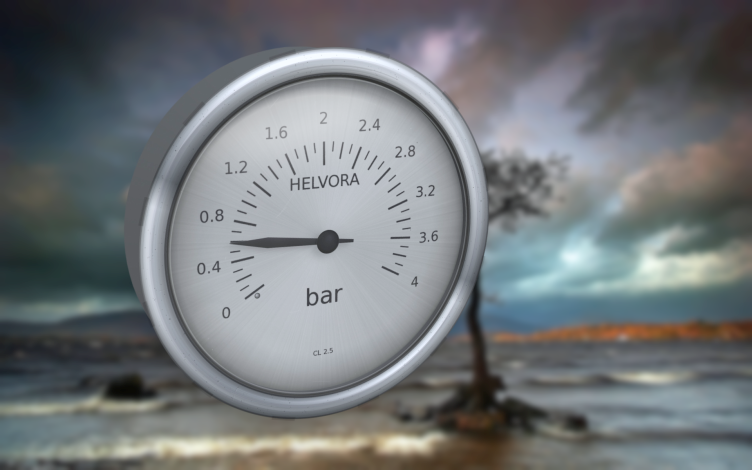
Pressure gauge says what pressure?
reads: 0.6 bar
